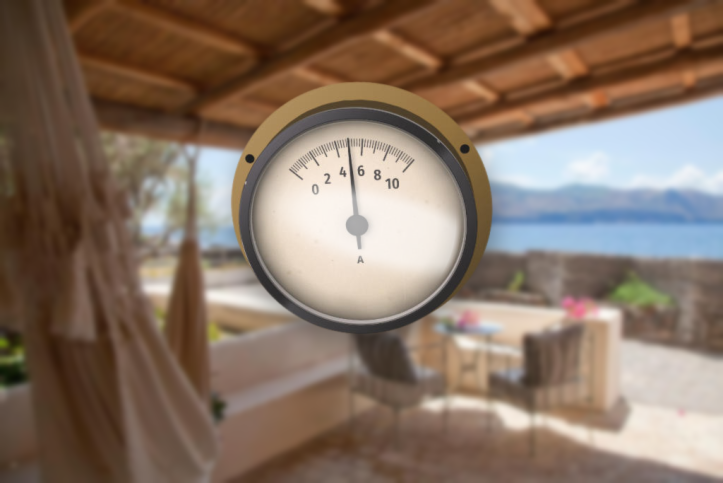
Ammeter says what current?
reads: 5 A
